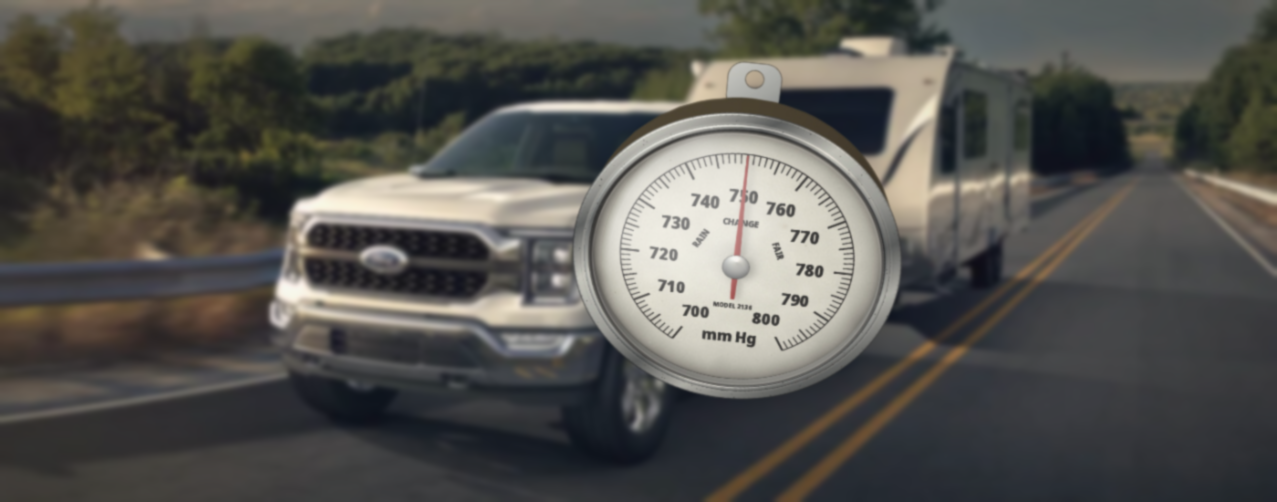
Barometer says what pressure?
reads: 750 mmHg
